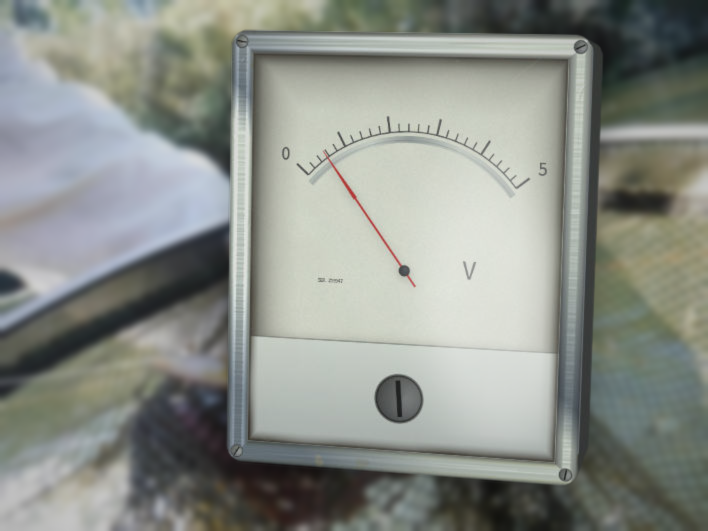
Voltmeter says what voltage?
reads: 0.6 V
